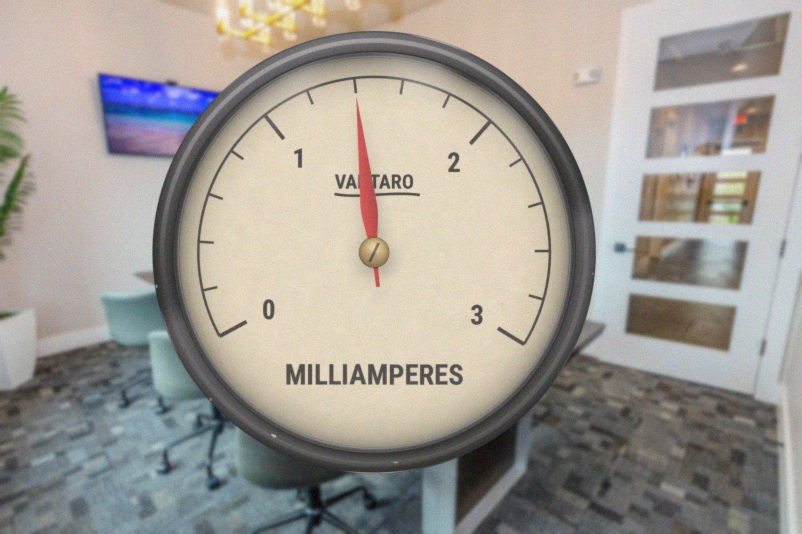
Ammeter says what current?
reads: 1.4 mA
